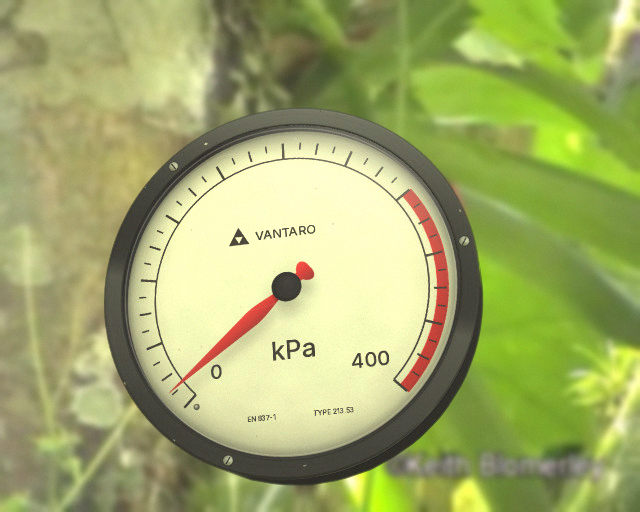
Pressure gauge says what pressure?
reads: 10 kPa
